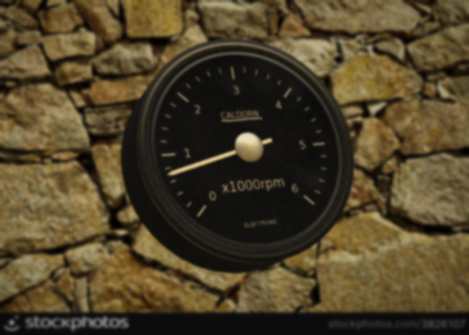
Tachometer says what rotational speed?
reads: 700 rpm
